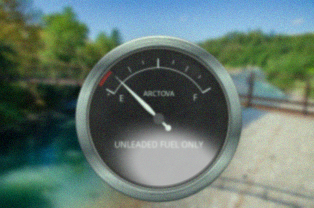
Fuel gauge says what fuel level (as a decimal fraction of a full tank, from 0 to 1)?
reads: 0.125
